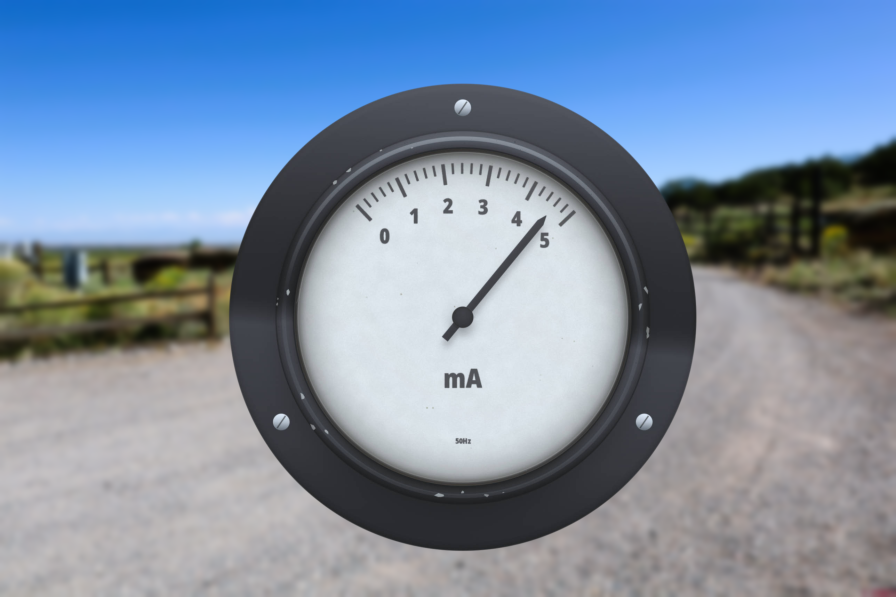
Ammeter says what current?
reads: 4.6 mA
